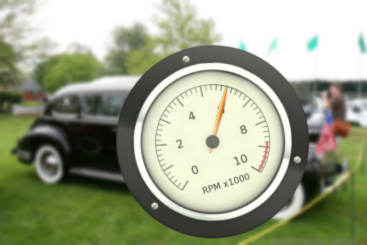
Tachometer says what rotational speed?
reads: 6000 rpm
